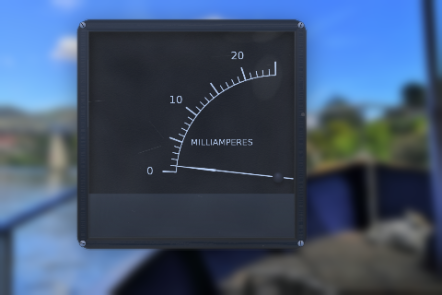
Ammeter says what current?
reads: 1 mA
